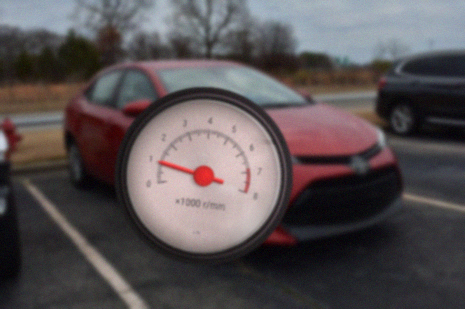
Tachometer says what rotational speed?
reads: 1000 rpm
